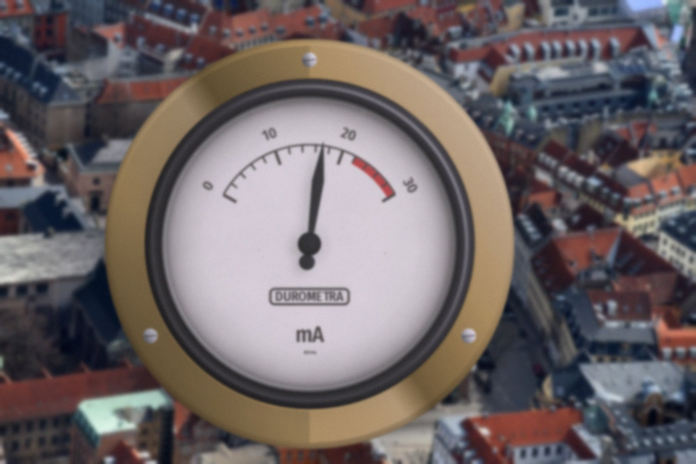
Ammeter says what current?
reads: 17 mA
